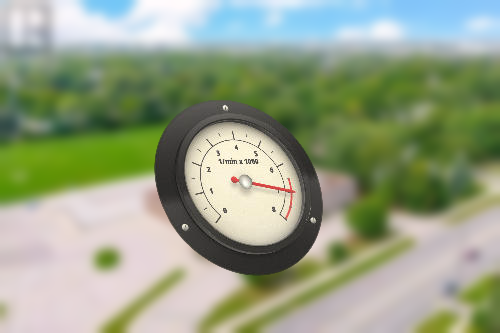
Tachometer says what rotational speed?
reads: 7000 rpm
